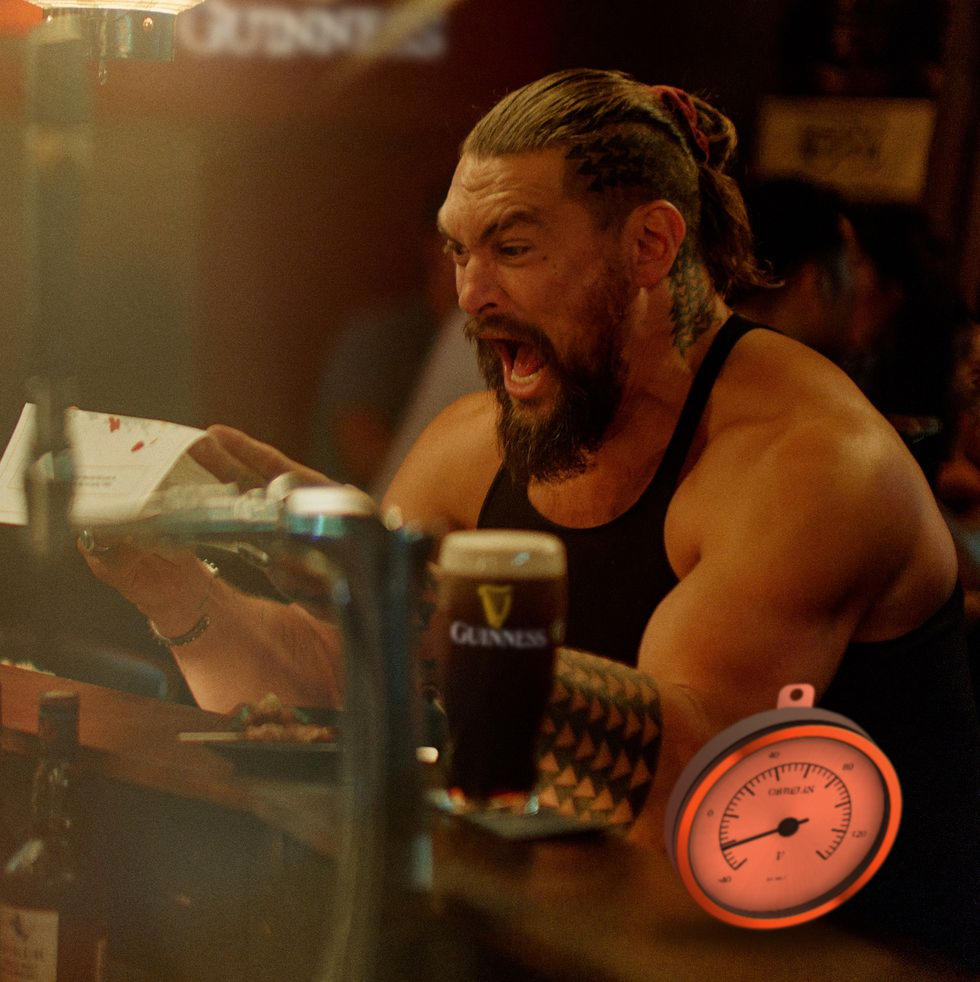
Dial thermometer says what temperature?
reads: -20 °F
